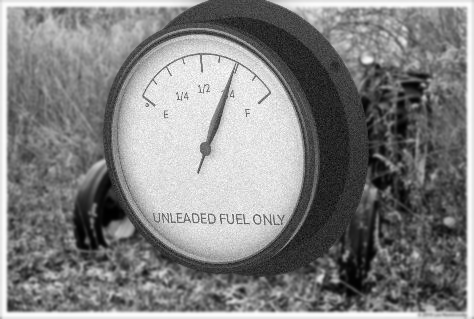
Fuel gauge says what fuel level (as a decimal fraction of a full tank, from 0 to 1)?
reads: 0.75
